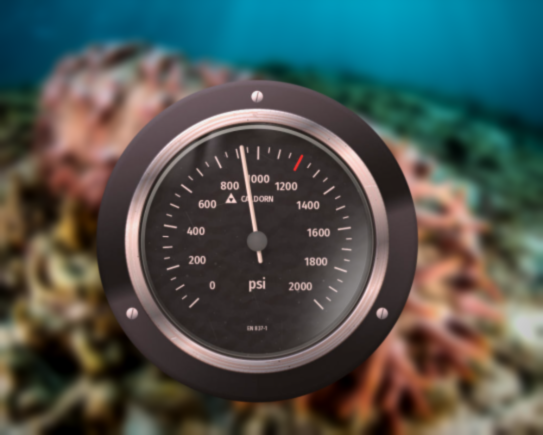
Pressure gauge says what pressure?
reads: 925 psi
